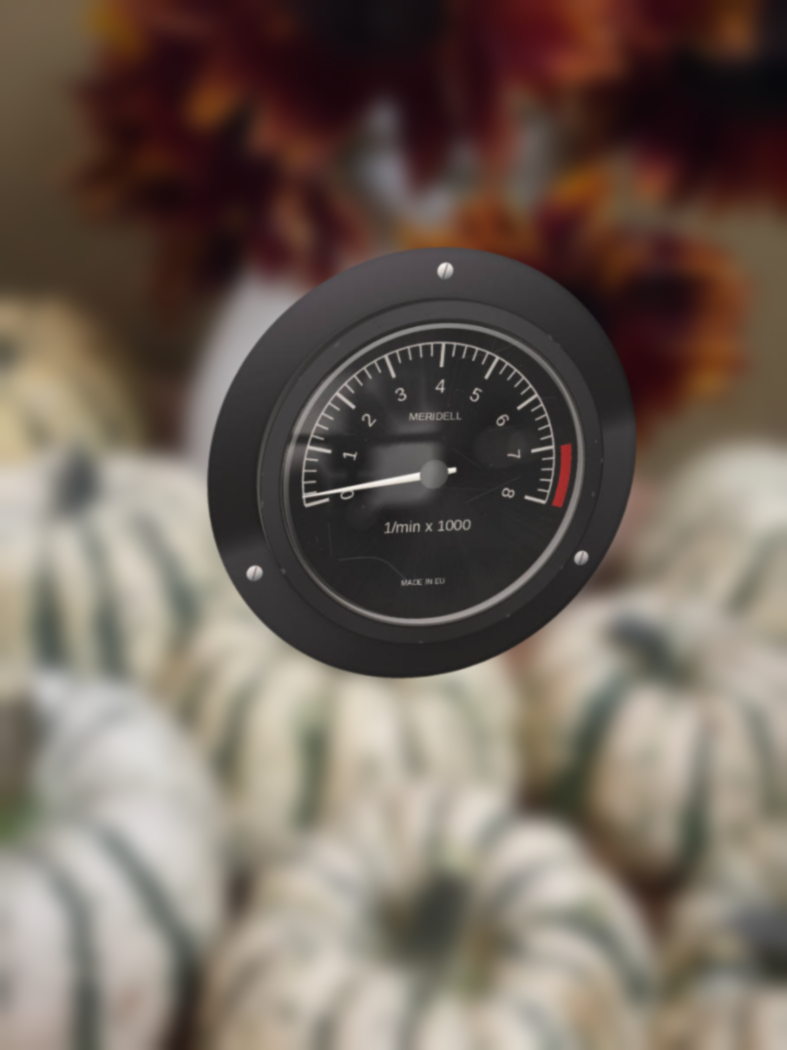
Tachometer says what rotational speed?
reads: 200 rpm
